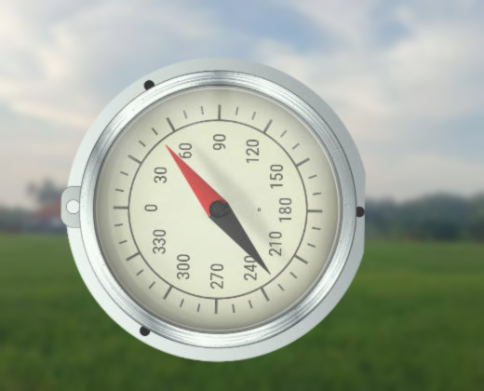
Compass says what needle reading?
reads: 50 °
